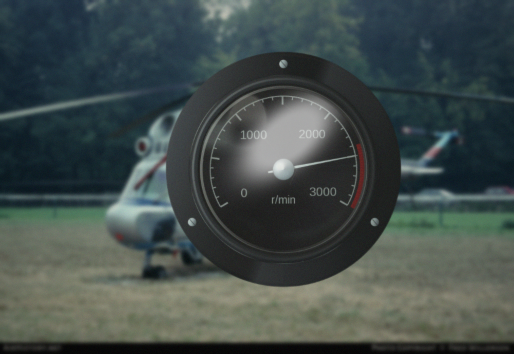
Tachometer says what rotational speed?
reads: 2500 rpm
